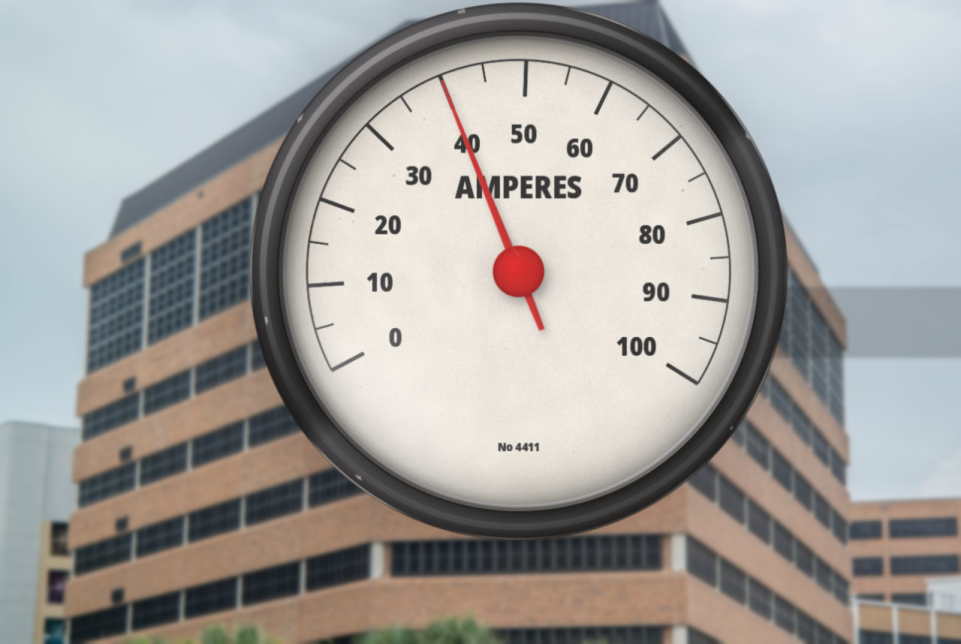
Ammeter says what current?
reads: 40 A
